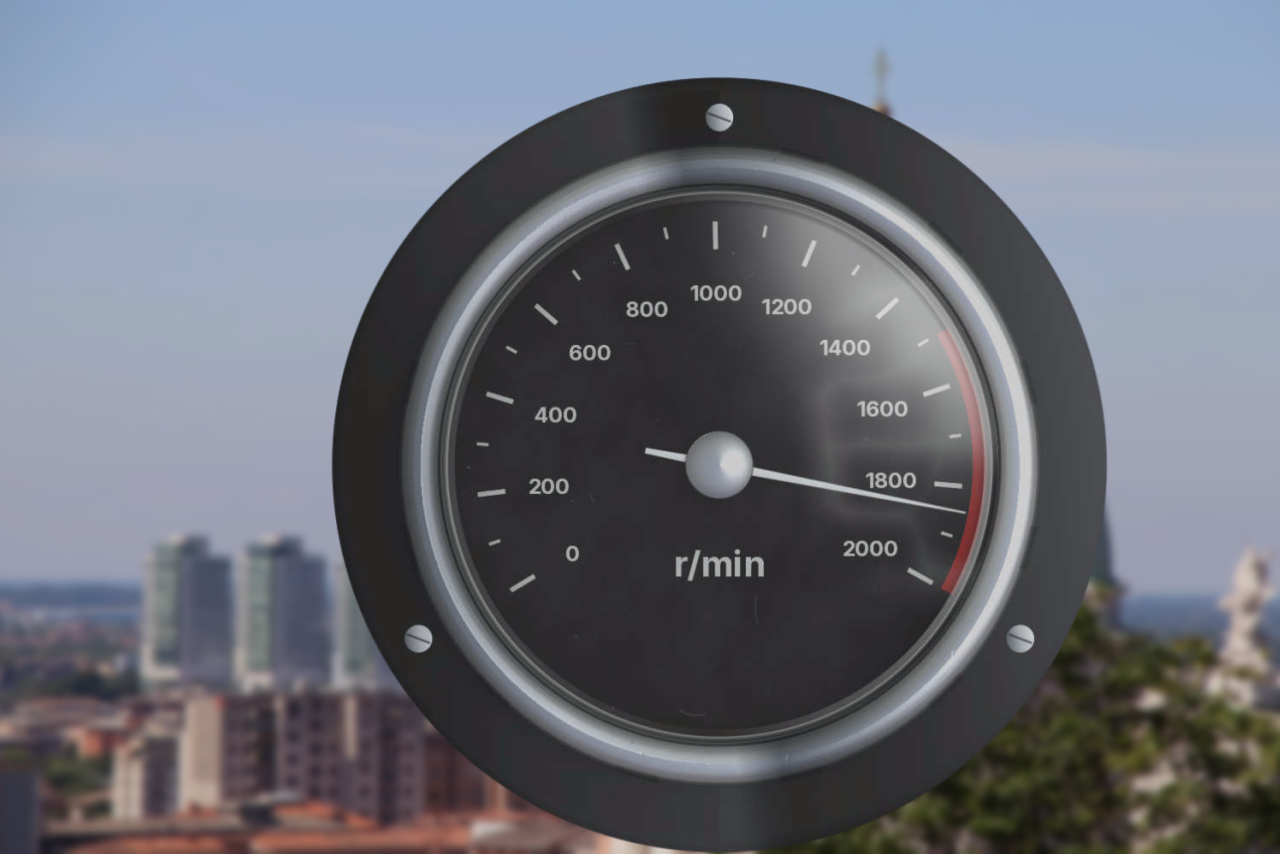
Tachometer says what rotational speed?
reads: 1850 rpm
